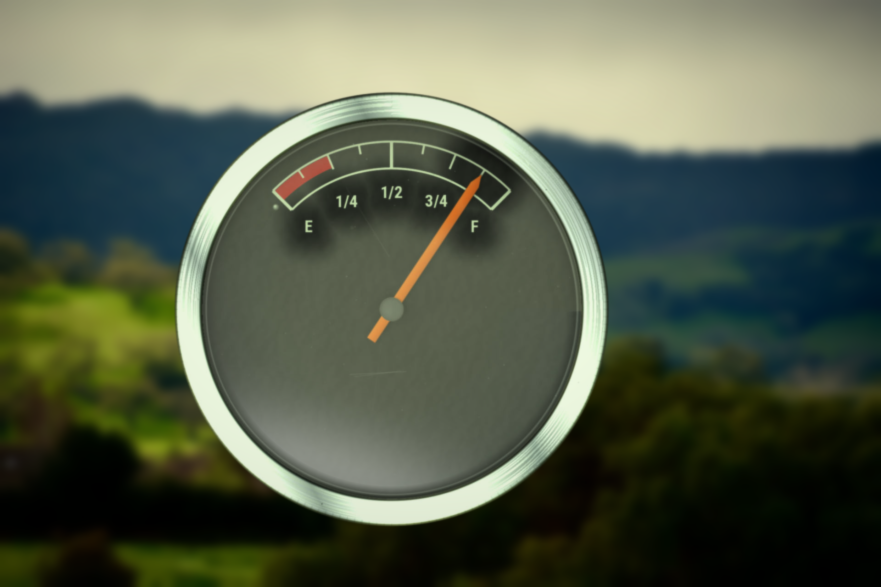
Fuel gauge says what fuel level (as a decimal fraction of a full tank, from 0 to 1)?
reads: 0.875
